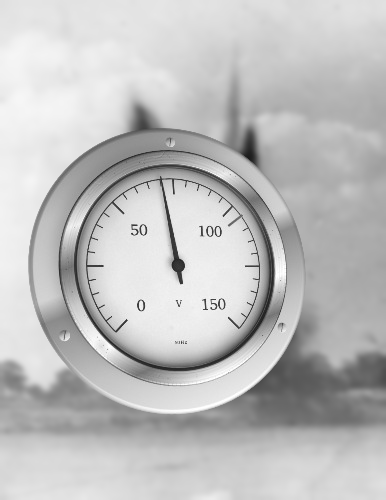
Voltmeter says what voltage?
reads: 70 V
